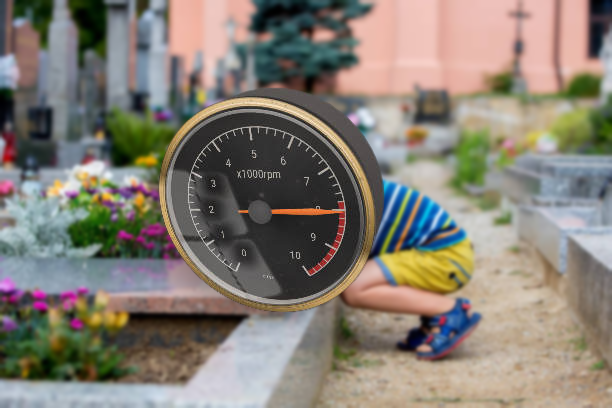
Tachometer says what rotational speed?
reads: 8000 rpm
